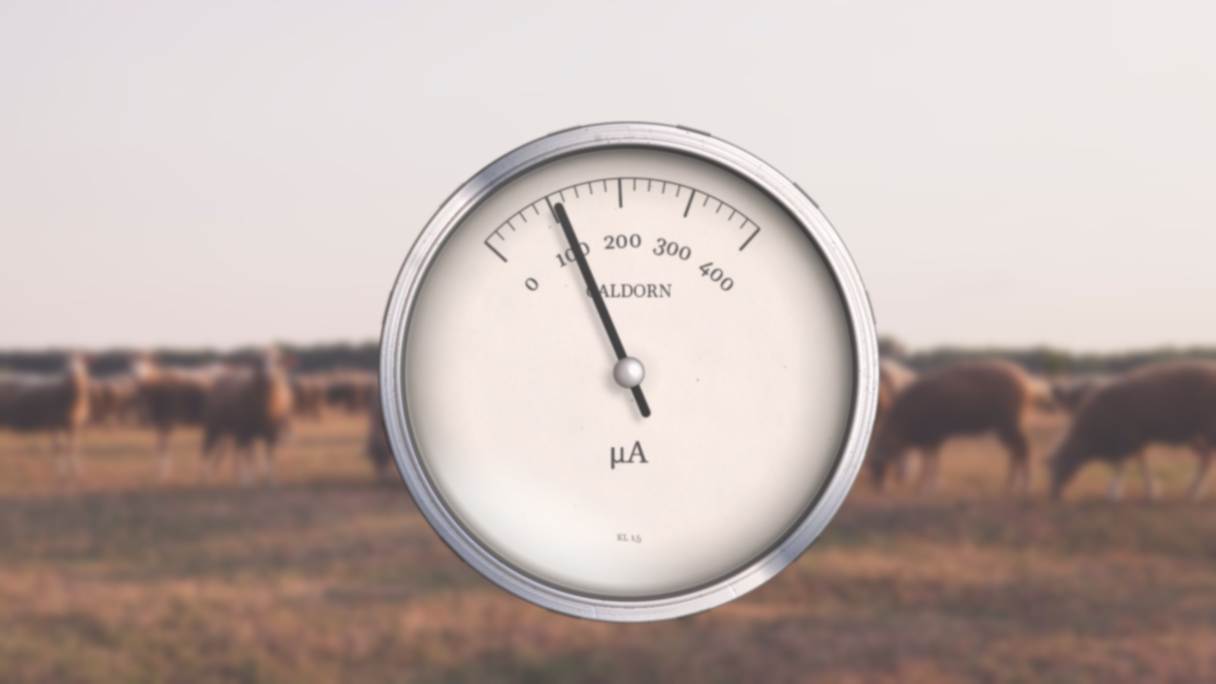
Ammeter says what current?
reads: 110 µA
